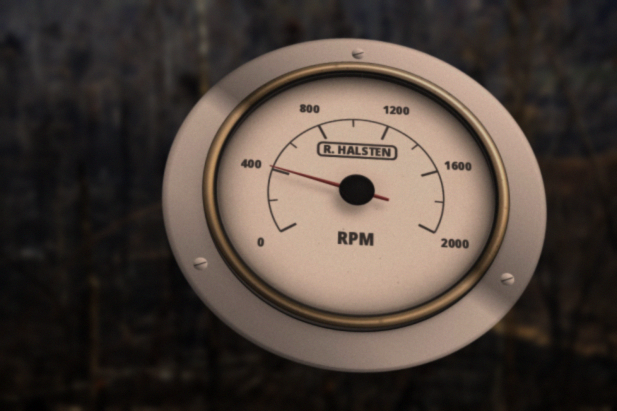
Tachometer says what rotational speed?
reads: 400 rpm
